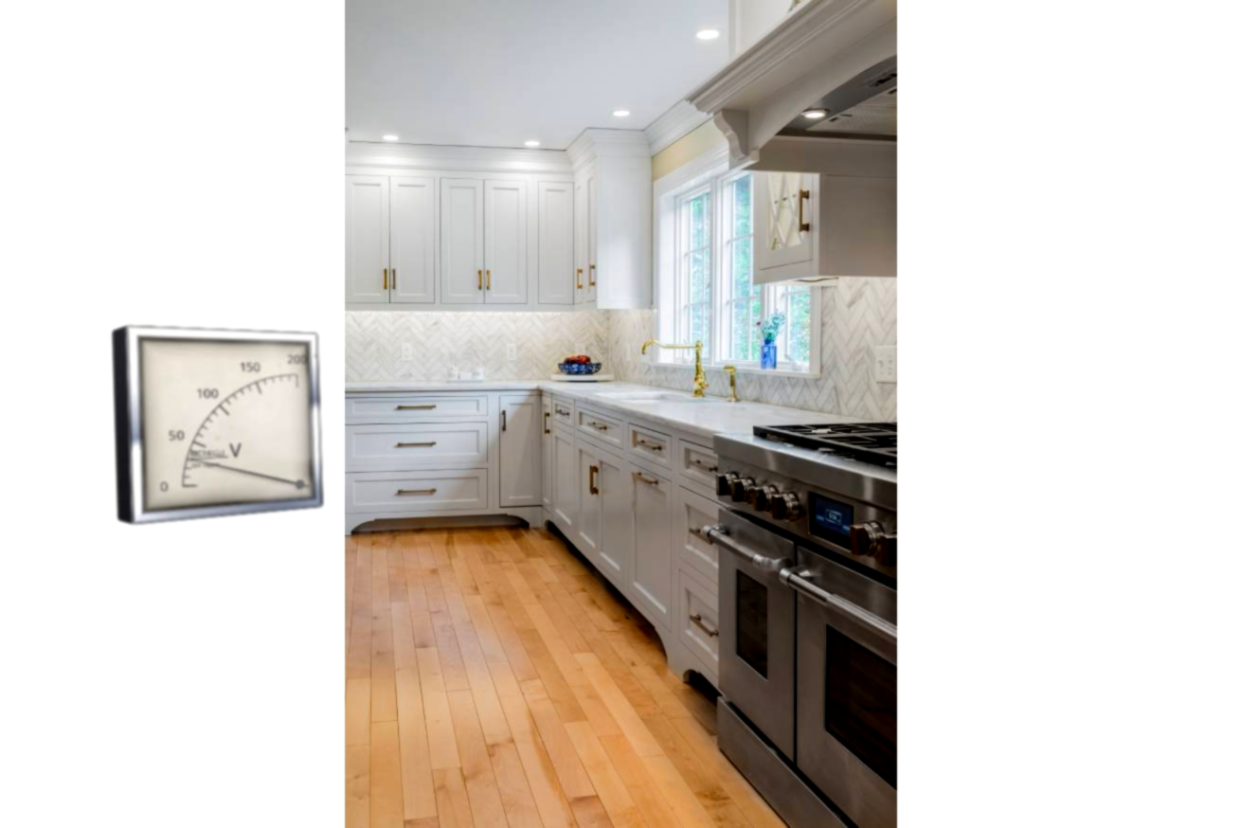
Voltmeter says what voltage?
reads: 30 V
